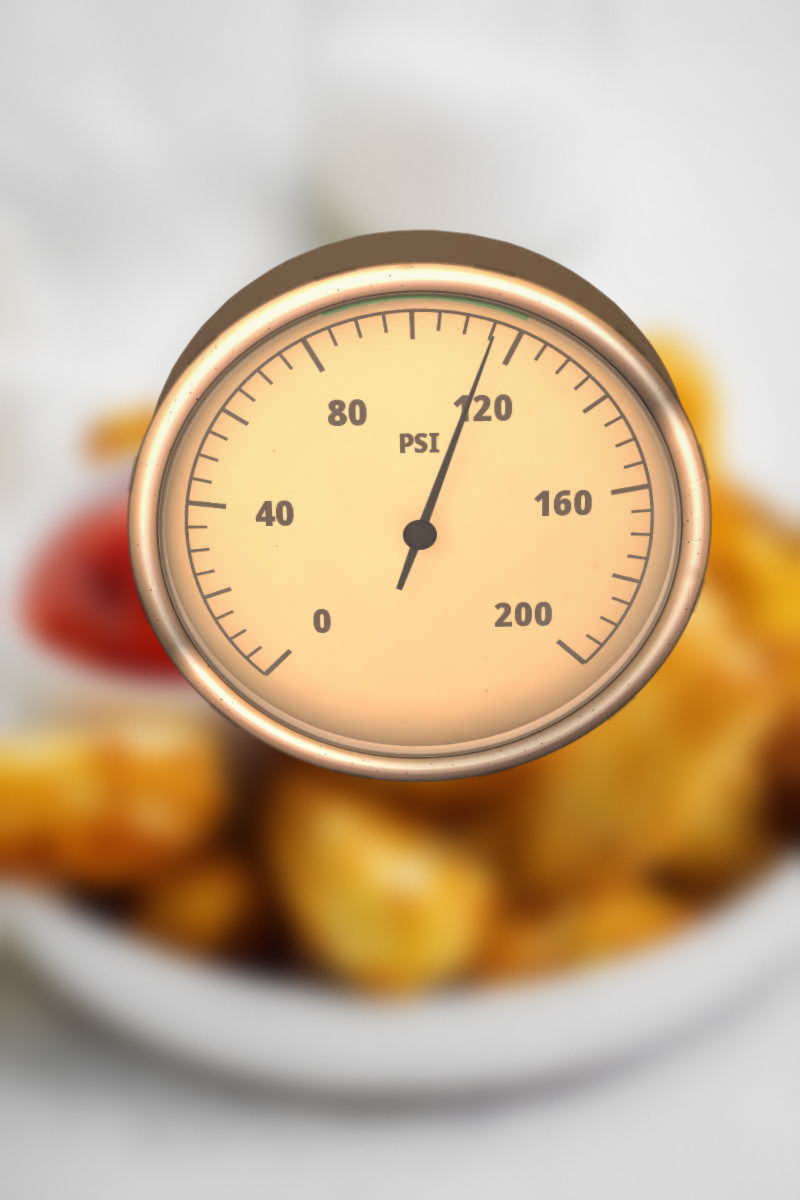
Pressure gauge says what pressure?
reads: 115 psi
